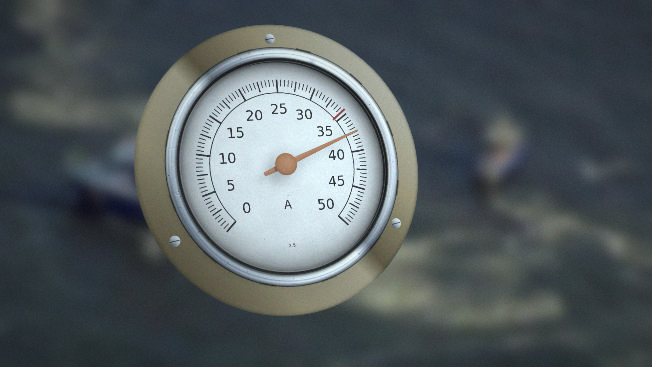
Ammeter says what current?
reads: 37.5 A
